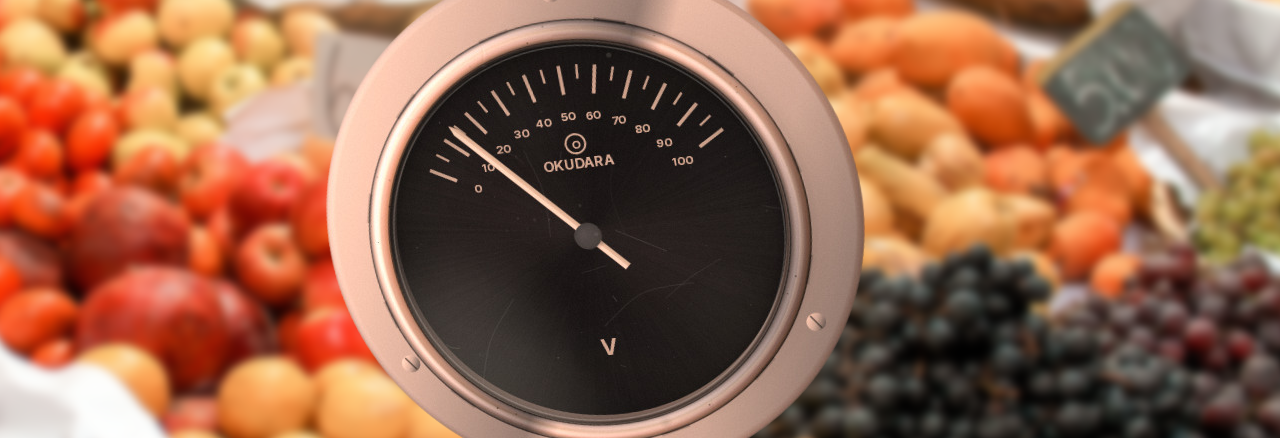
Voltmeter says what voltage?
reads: 15 V
